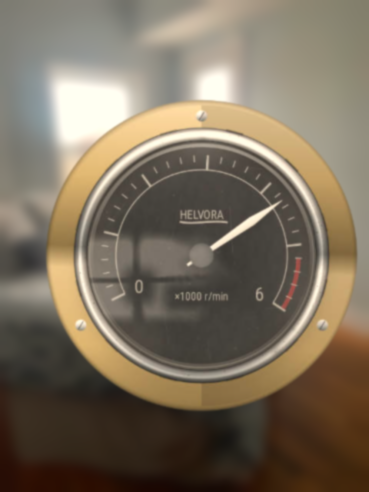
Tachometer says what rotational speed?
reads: 4300 rpm
